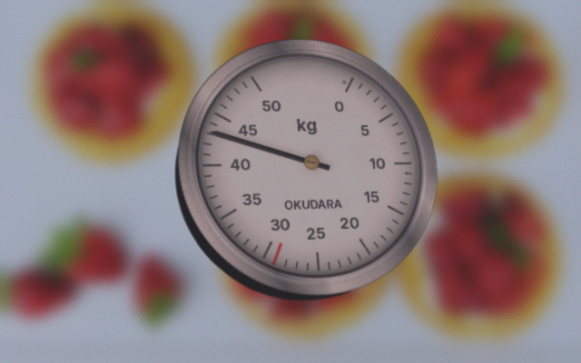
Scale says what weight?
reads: 43 kg
